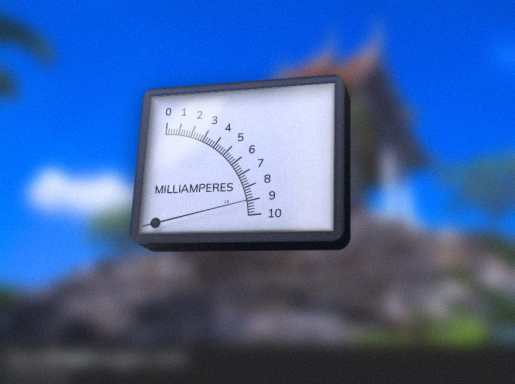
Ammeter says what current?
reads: 9 mA
